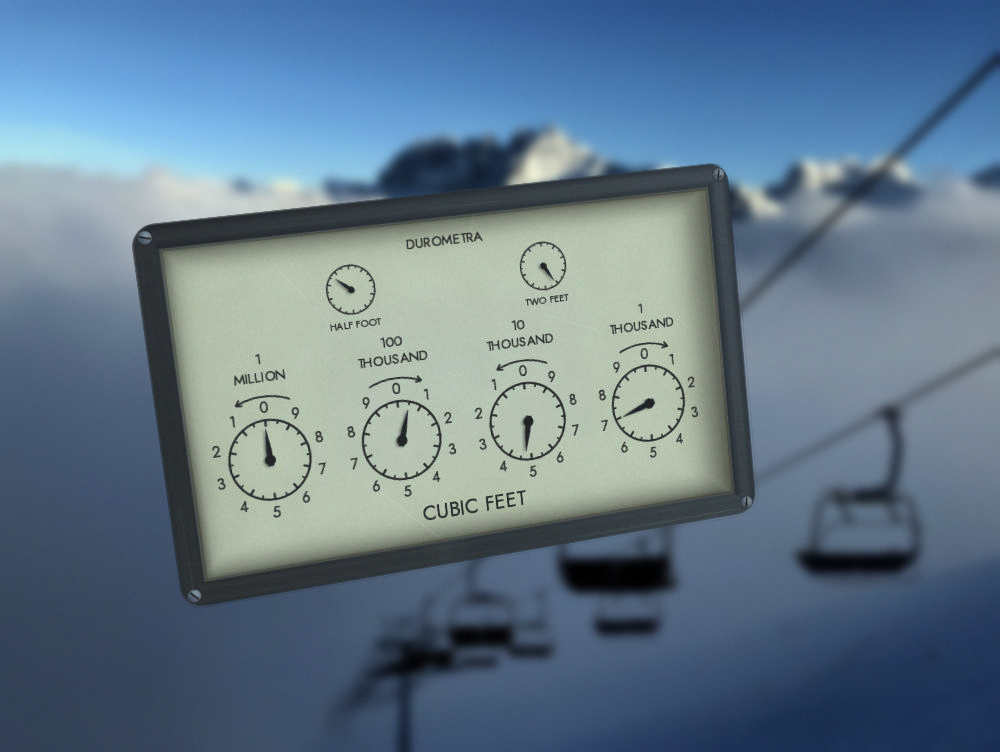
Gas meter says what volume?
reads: 4700 ft³
